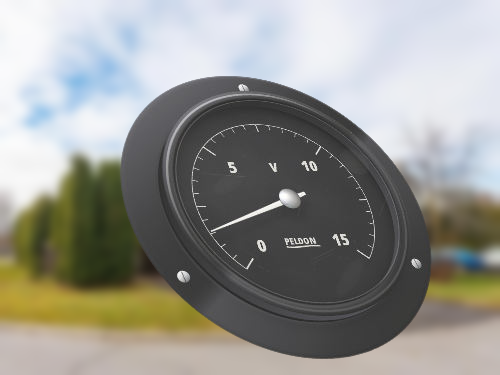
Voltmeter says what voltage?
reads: 1.5 V
